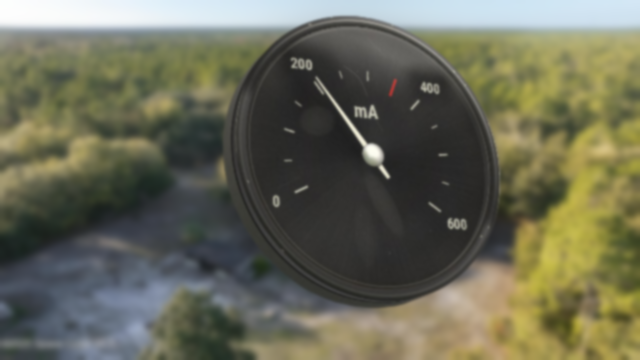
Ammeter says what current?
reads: 200 mA
